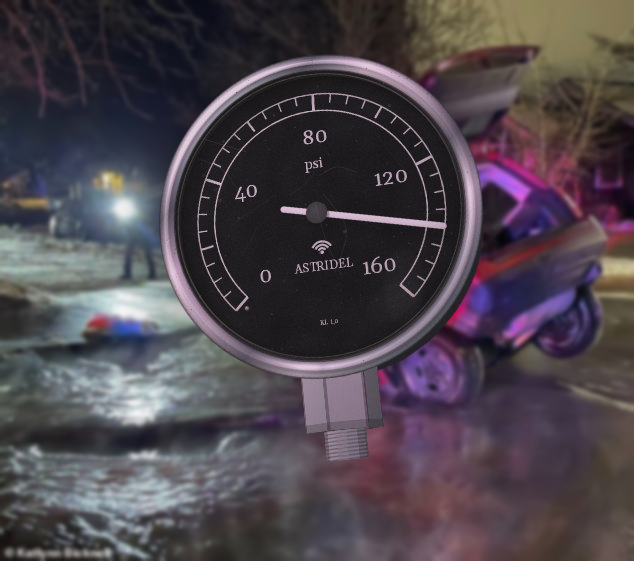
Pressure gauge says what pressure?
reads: 140 psi
